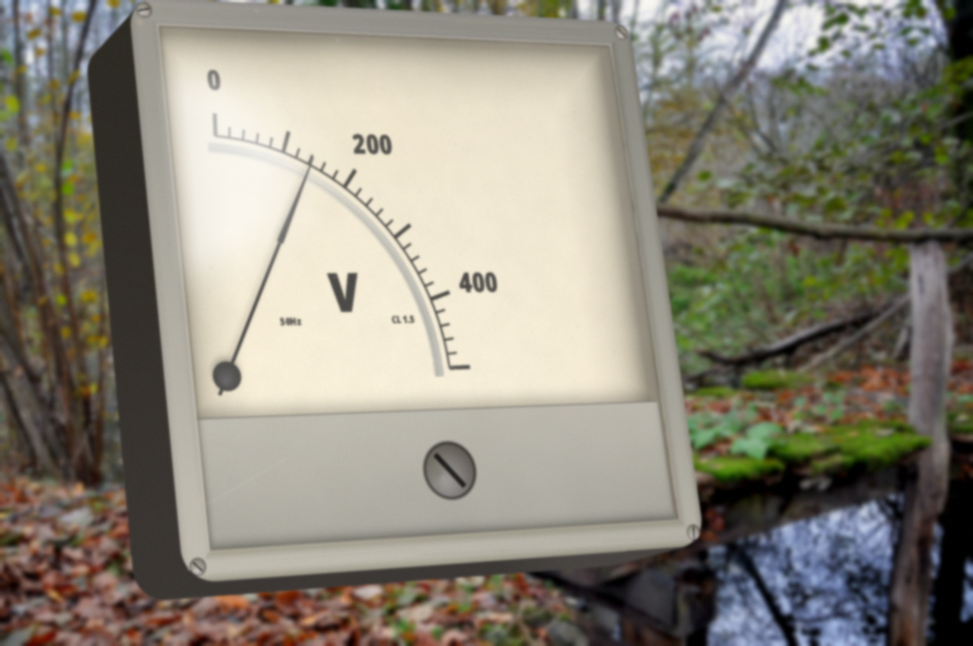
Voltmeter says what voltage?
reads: 140 V
